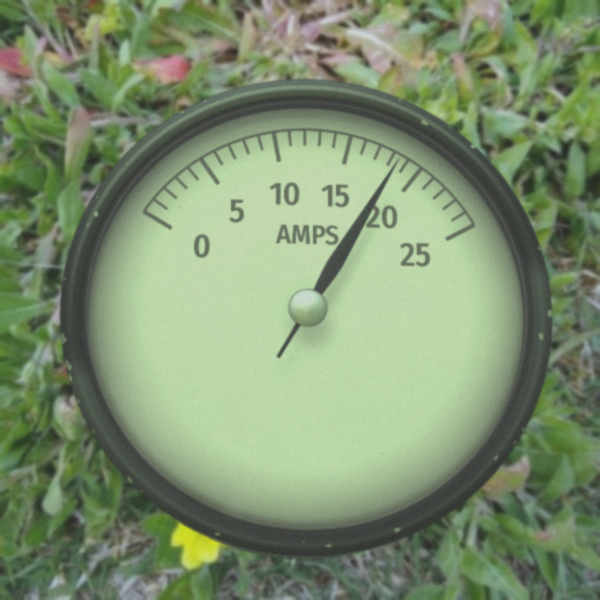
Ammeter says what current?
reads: 18.5 A
